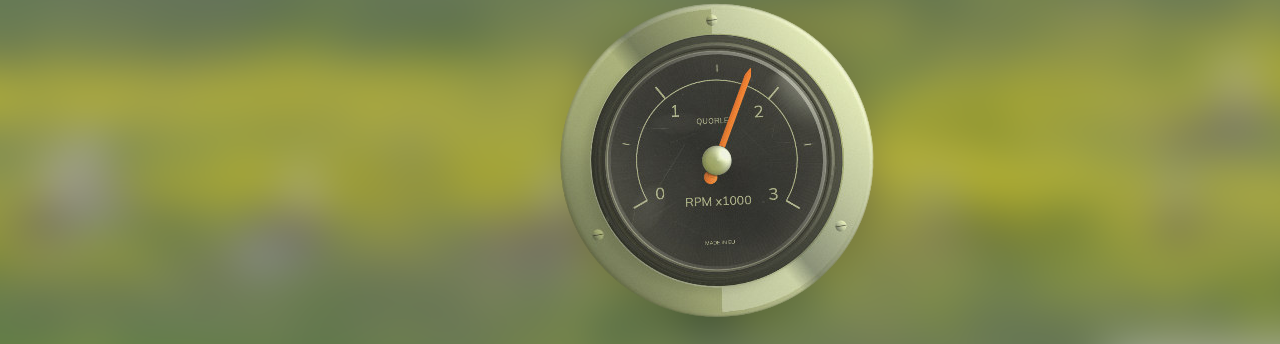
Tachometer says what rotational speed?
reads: 1750 rpm
